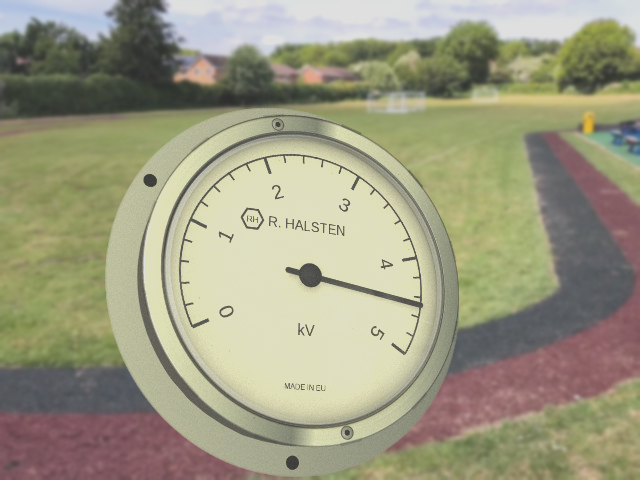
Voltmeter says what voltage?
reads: 4.5 kV
